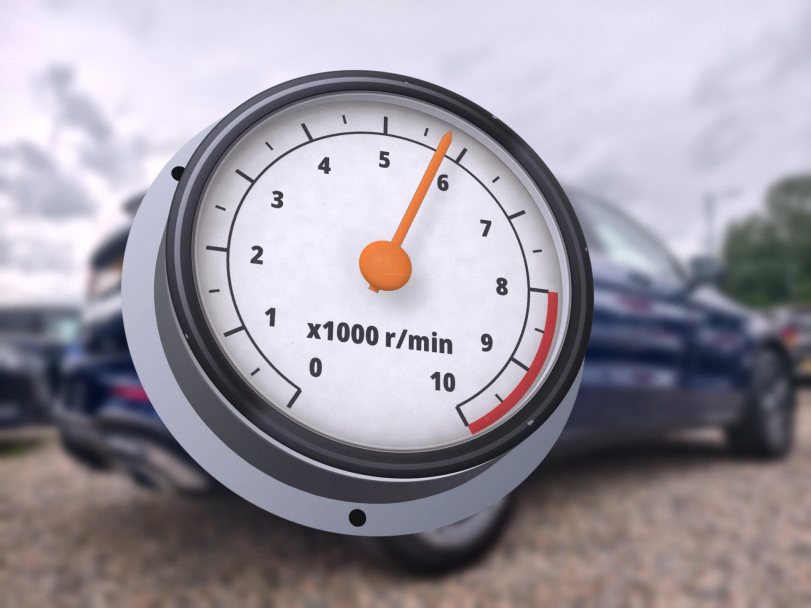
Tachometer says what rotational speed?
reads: 5750 rpm
